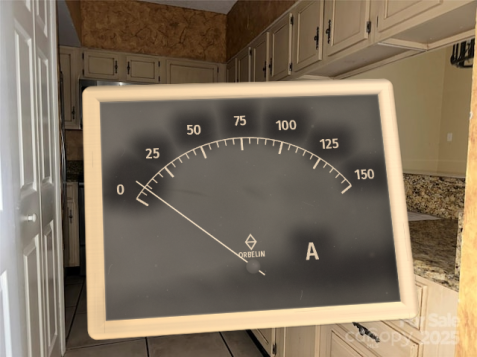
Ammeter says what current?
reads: 7.5 A
